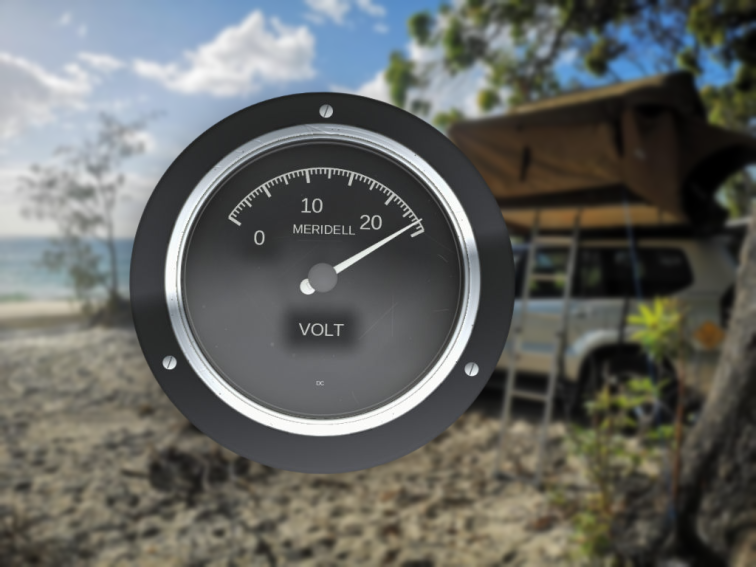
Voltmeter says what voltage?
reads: 24 V
